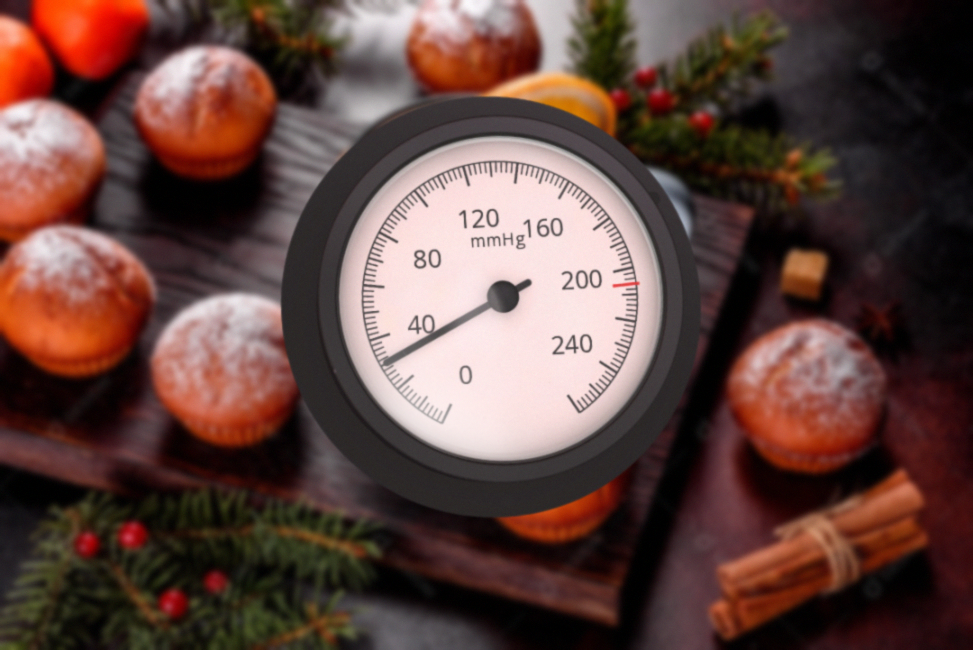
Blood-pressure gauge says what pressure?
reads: 30 mmHg
